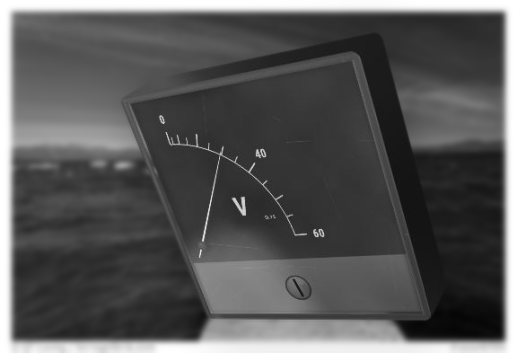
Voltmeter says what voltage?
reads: 30 V
